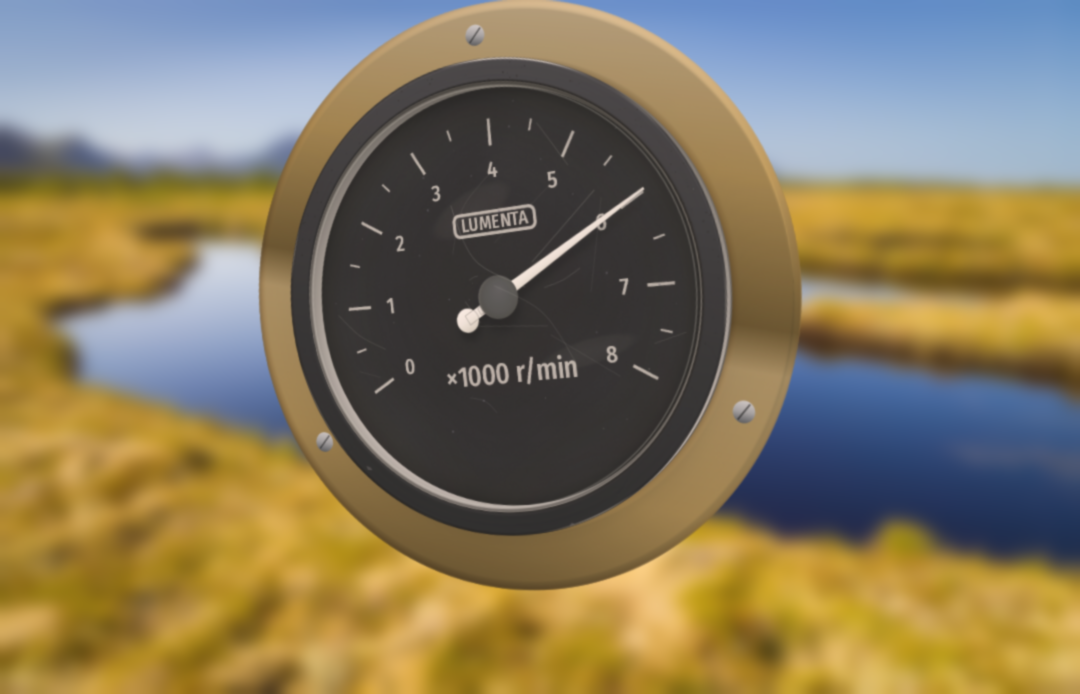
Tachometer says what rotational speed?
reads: 6000 rpm
